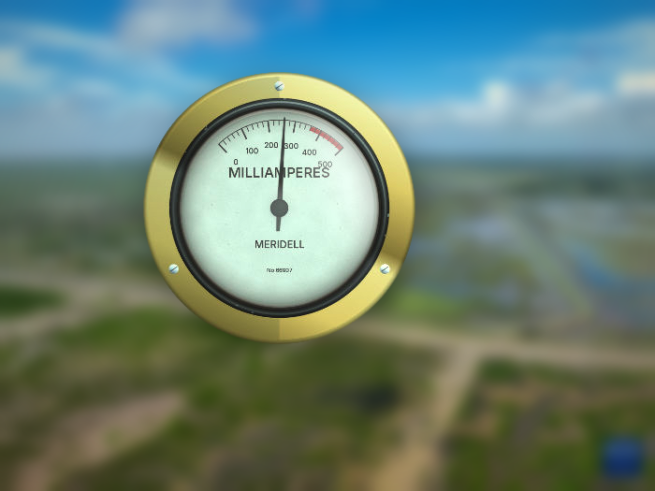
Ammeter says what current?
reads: 260 mA
